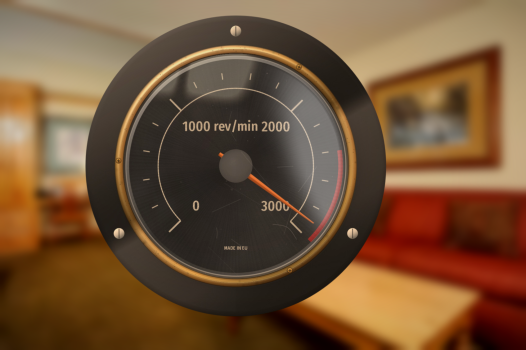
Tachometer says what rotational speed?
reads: 2900 rpm
